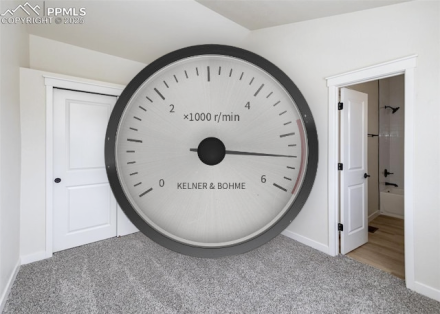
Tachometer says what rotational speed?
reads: 5400 rpm
